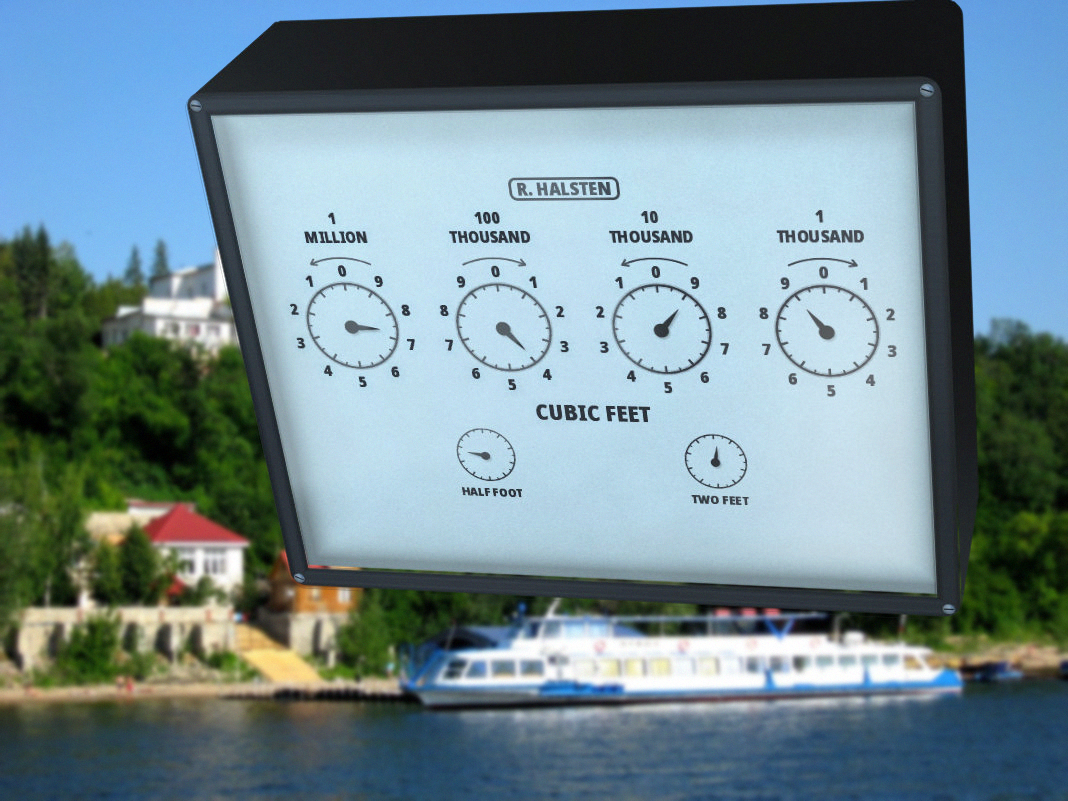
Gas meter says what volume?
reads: 738900 ft³
